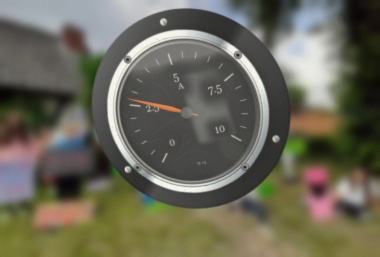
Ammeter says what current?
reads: 2.75 A
